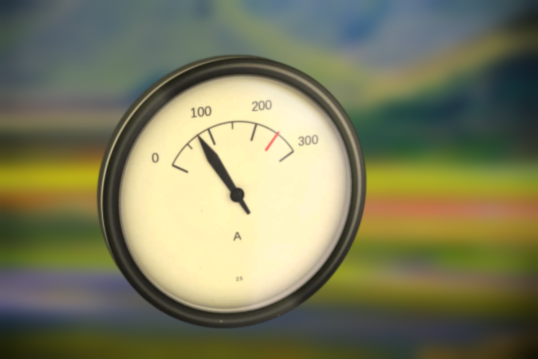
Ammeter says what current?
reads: 75 A
